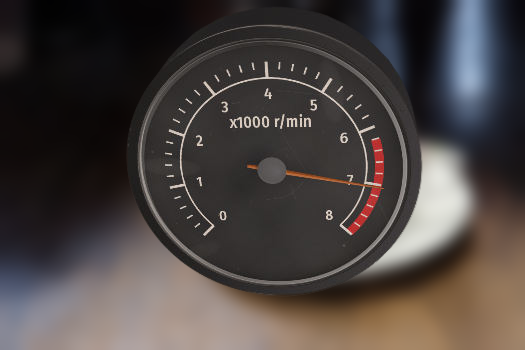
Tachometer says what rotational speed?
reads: 7000 rpm
